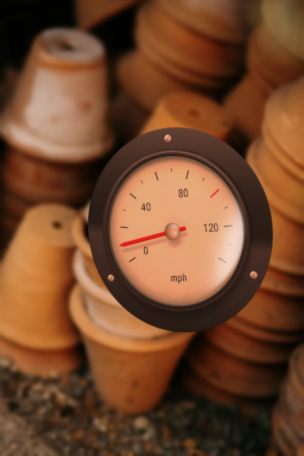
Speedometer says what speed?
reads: 10 mph
